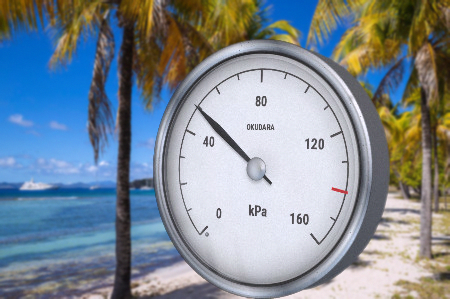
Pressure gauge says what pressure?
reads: 50 kPa
